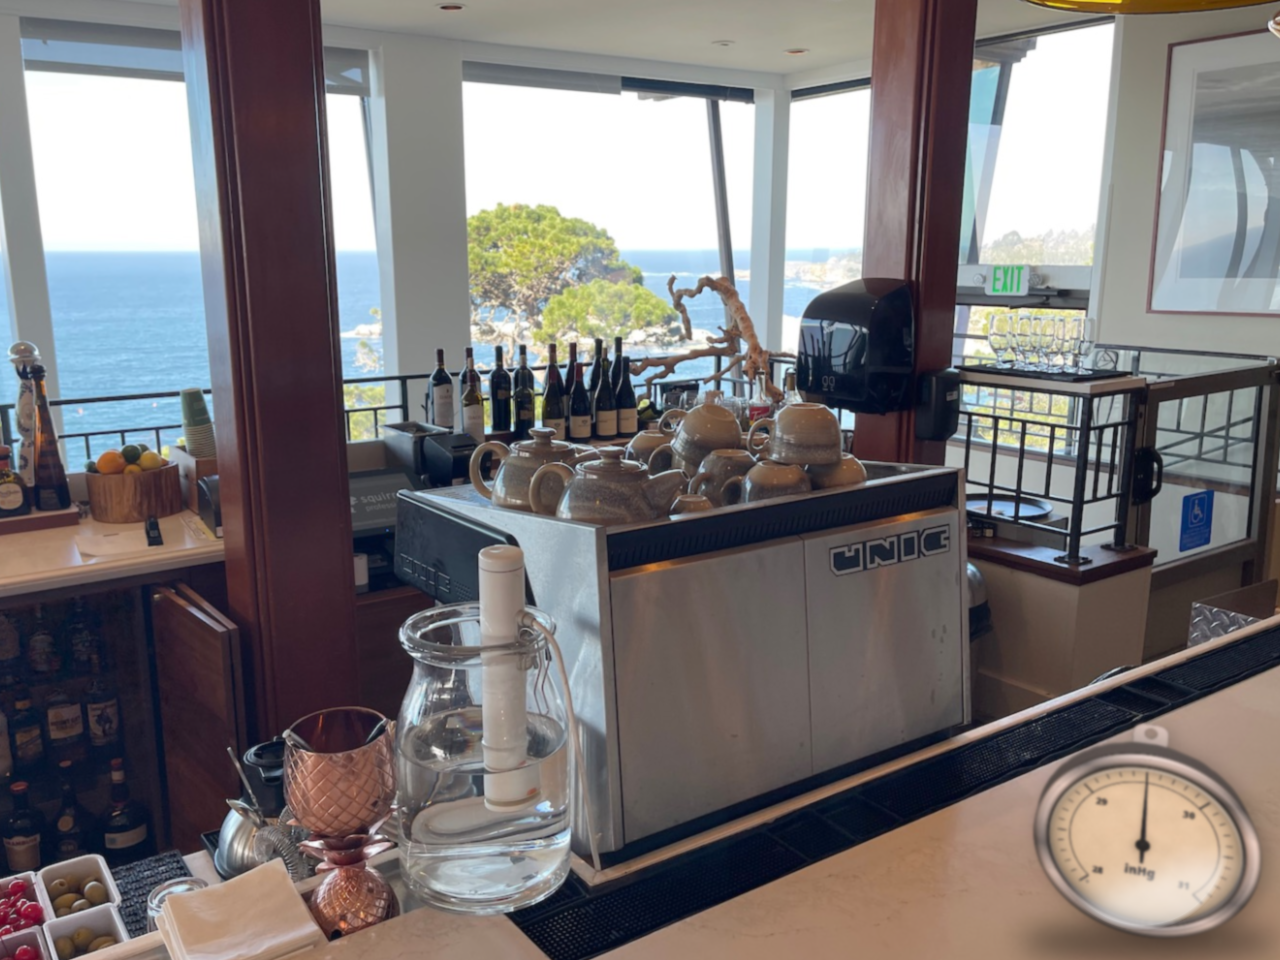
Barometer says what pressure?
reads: 29.5 inHg
